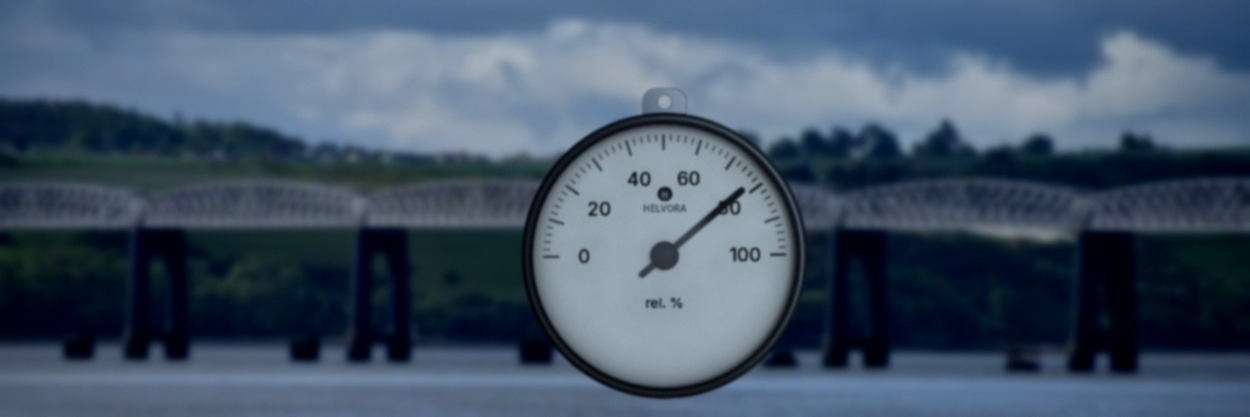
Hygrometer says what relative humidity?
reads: 78 %
